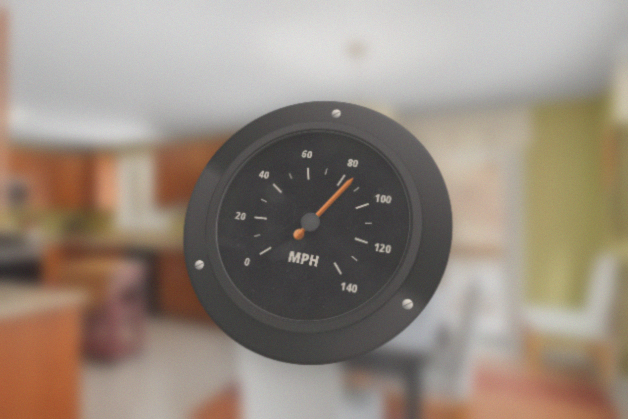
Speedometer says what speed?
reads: 85 mph
